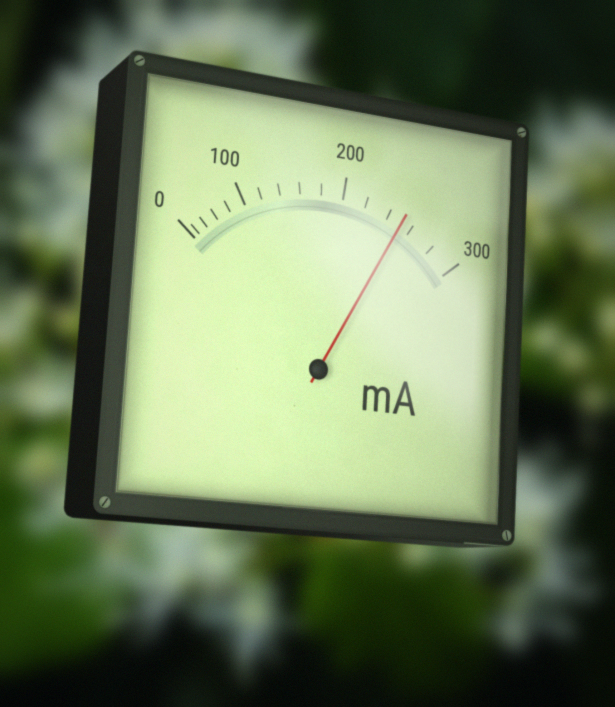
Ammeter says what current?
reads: 250 mA
